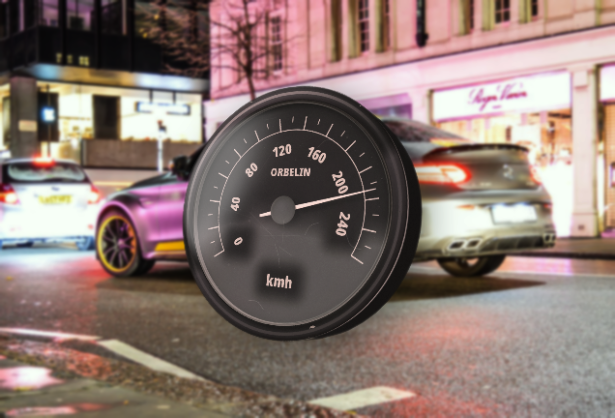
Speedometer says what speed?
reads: 215 km/h
